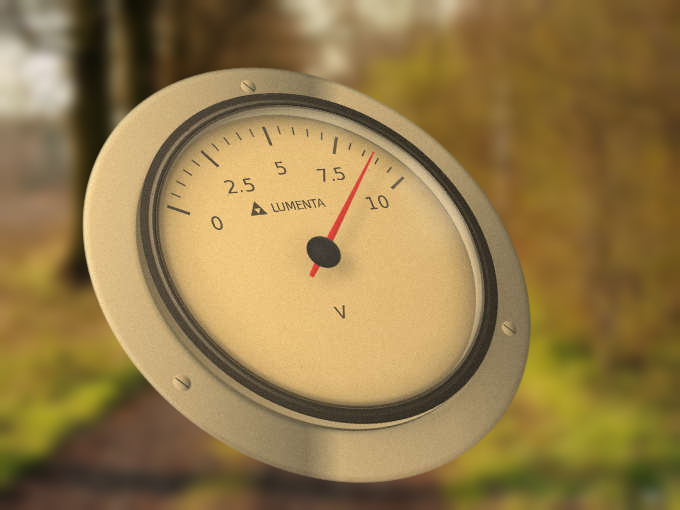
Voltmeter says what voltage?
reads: 8.75 V
